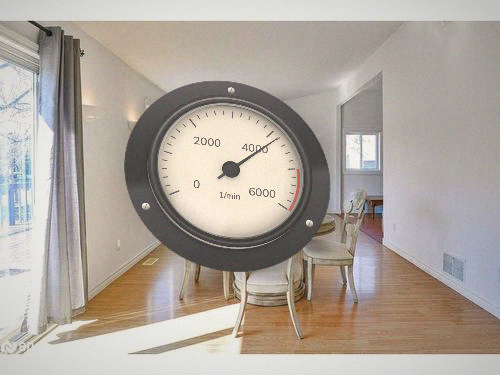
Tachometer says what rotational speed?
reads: 4200 rpm
